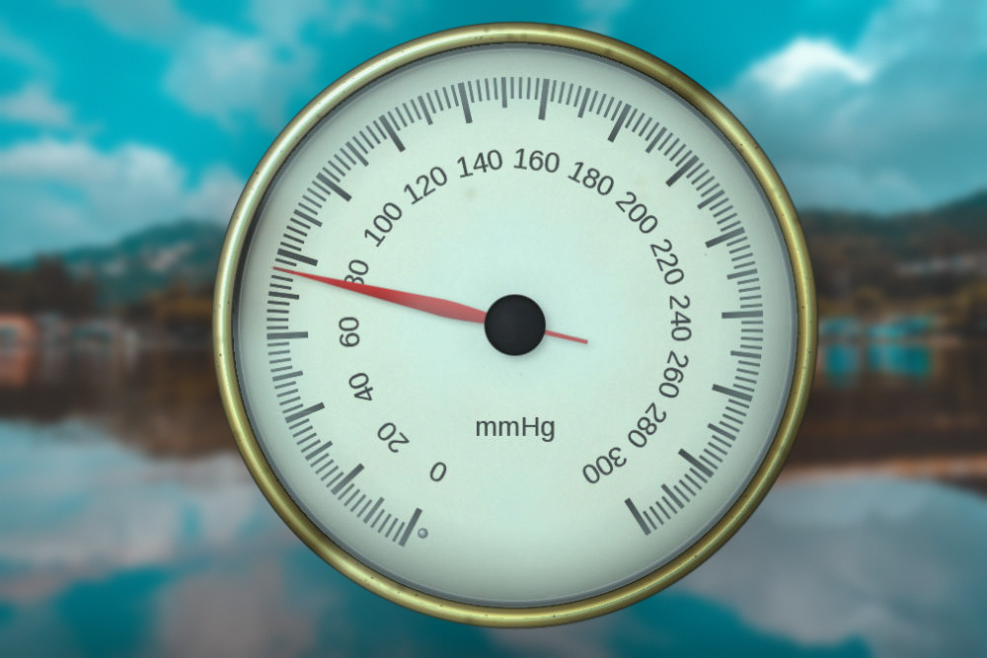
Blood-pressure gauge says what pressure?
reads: 76 mmHg
